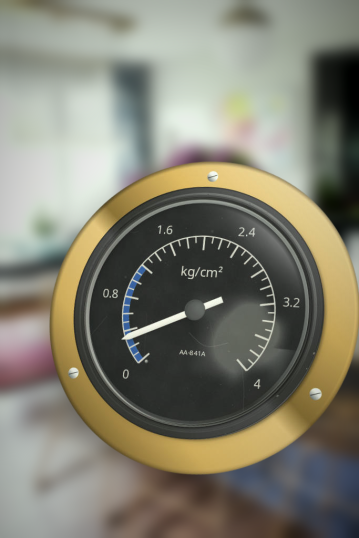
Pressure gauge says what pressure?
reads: 0.3 kg/cm²
